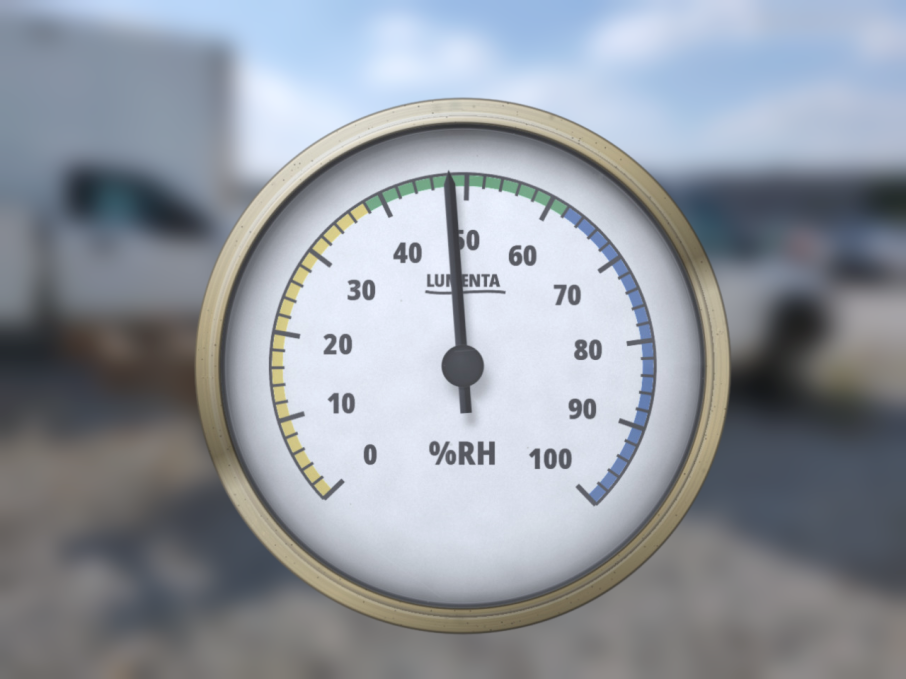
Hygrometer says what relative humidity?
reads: 48 %
